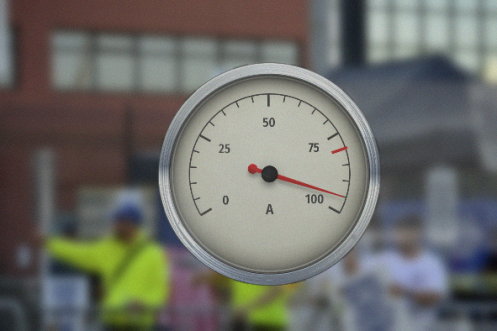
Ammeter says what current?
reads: 95 A
